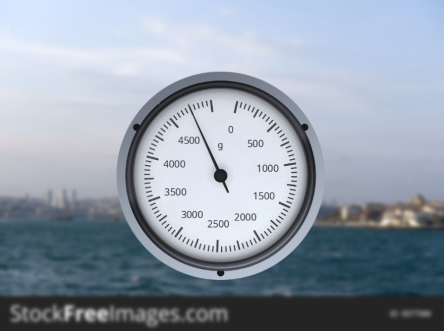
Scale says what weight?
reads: 4750 g
